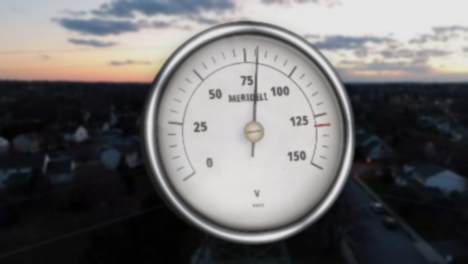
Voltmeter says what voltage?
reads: 80 V
